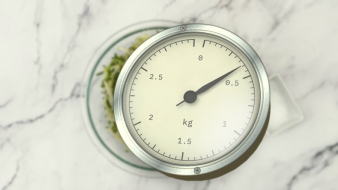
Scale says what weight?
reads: 0.4 kg
